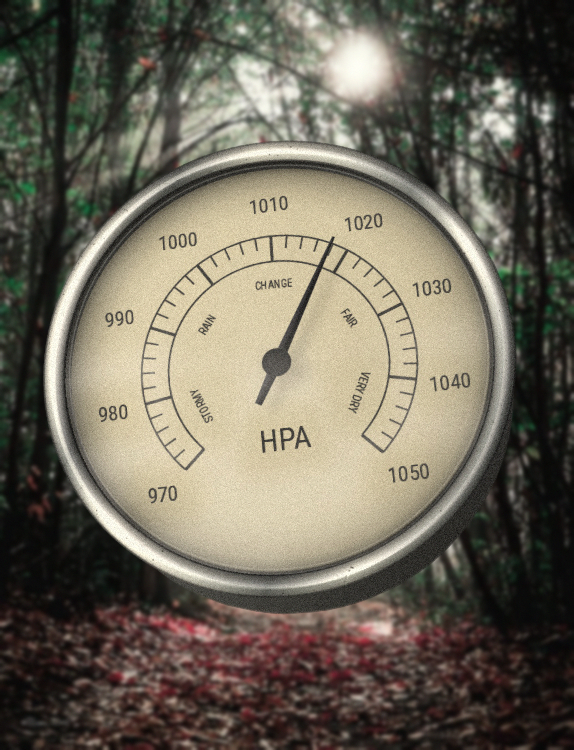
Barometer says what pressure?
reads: 1018 hPa
